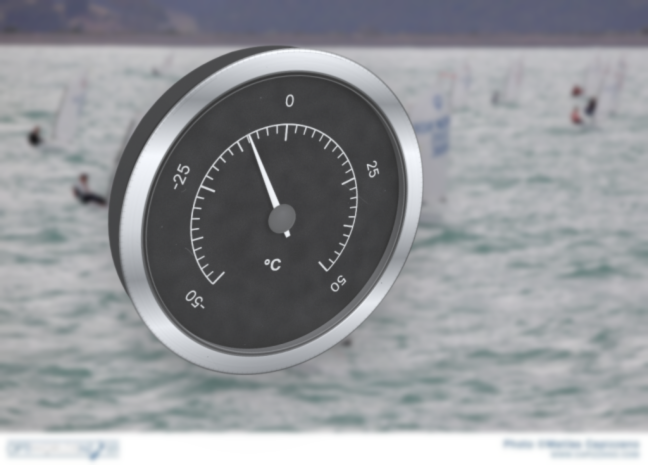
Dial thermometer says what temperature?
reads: -10 °C
